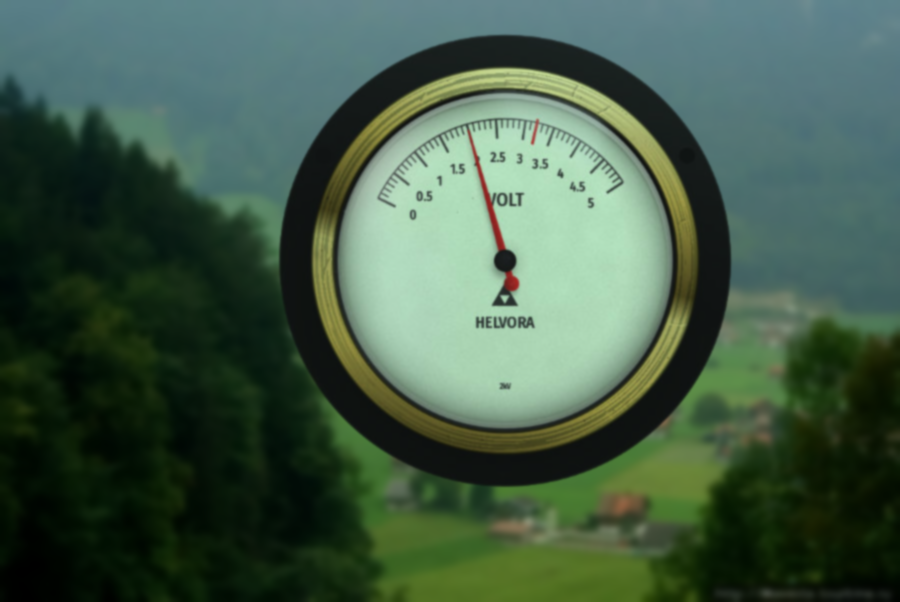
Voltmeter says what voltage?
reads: 2 V
